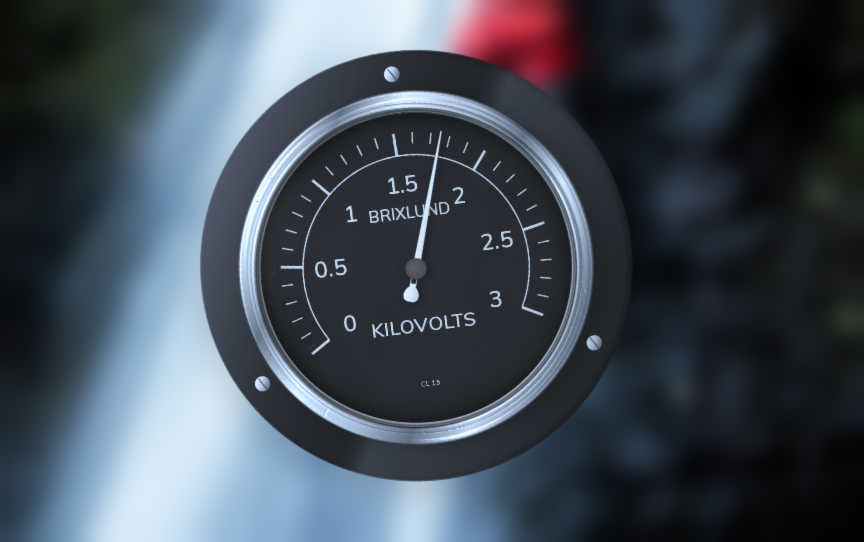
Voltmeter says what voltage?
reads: 1.75 kV
